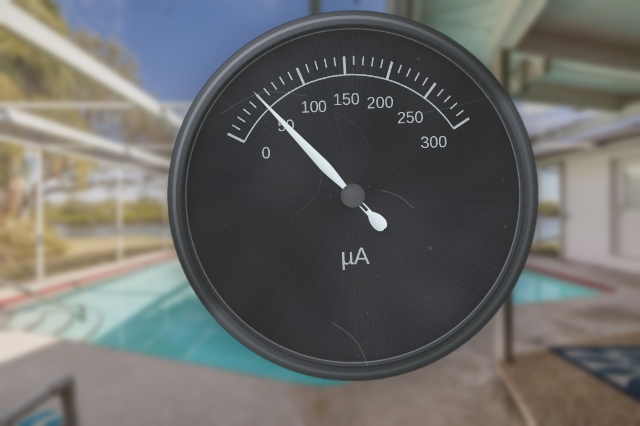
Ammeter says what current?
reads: 50 µA
